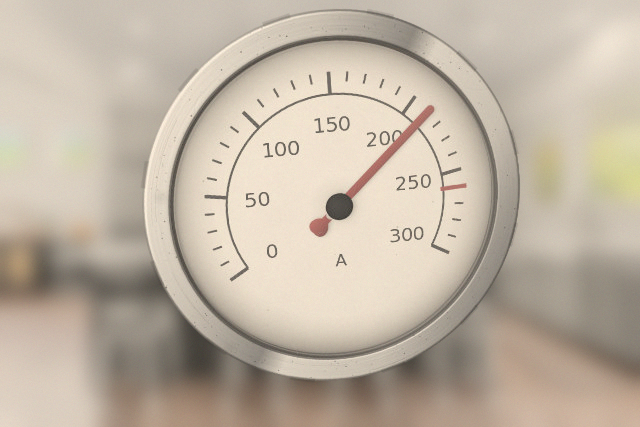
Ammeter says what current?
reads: 210 A
